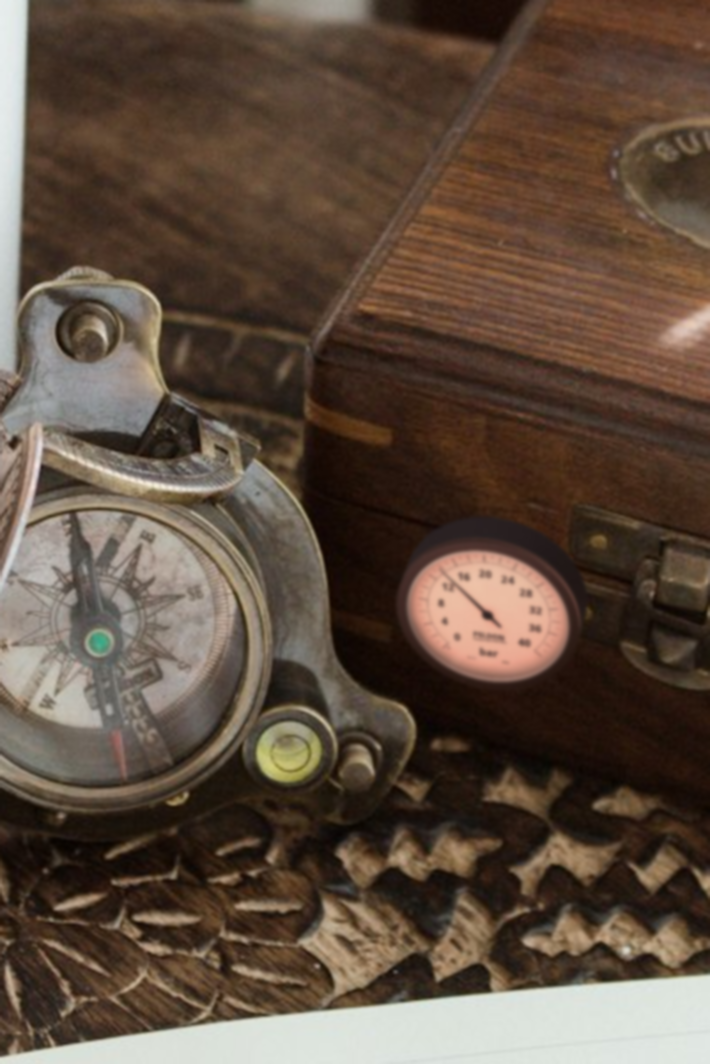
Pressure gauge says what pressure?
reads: 14 bar
